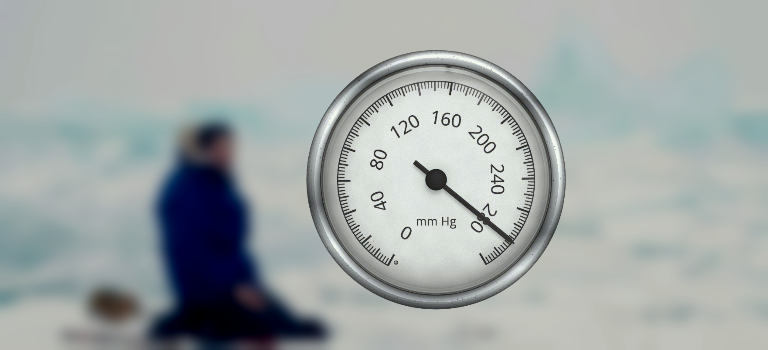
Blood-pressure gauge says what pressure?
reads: 280 mmHg
